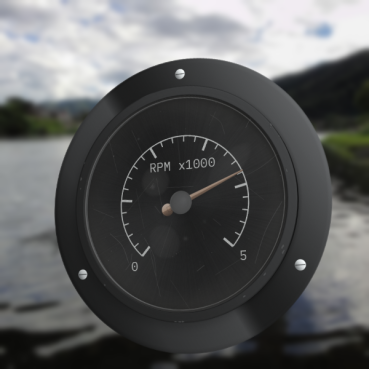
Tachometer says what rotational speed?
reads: 3800 rpm
